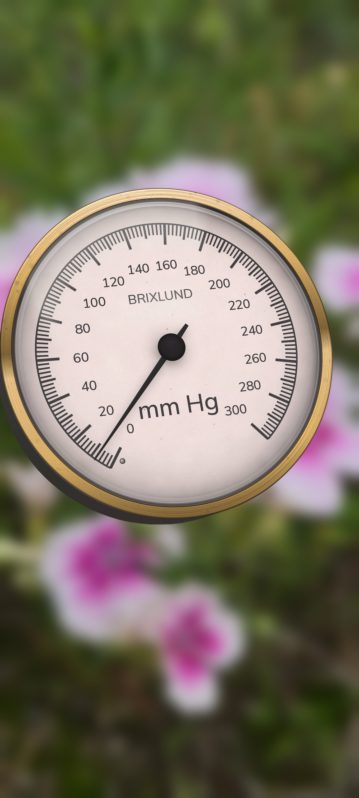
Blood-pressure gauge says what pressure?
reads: 8 mmHg
